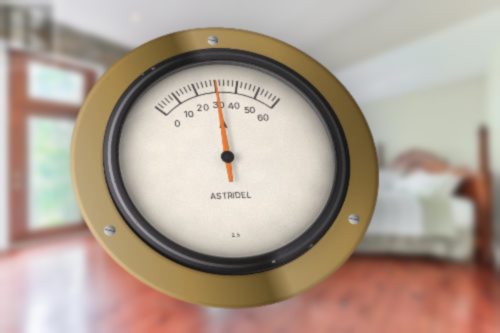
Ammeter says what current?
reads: 30 A
